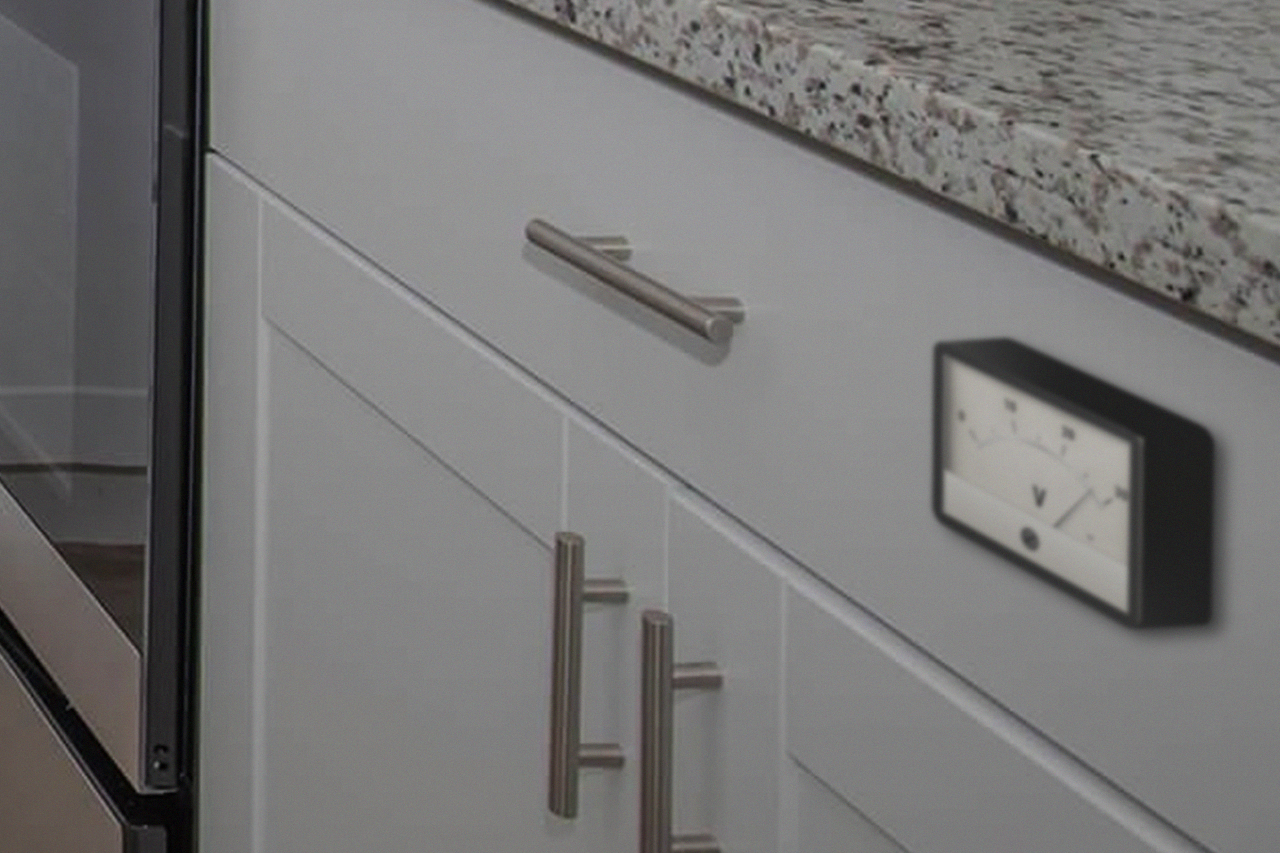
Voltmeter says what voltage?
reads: 27.5 V
